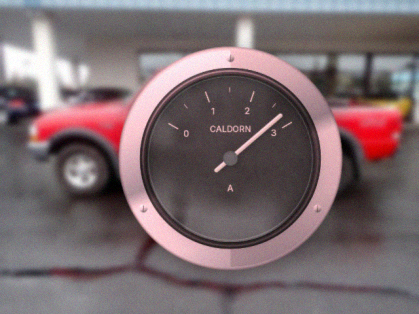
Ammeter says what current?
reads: 2.75 A
